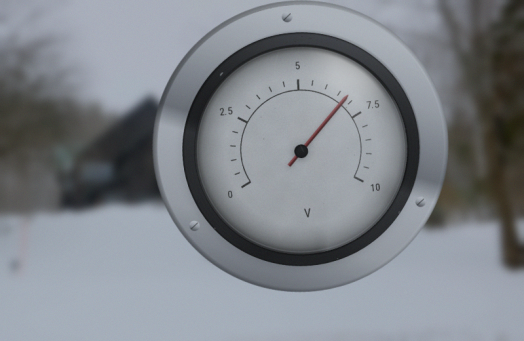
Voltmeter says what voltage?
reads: 6.75 V
